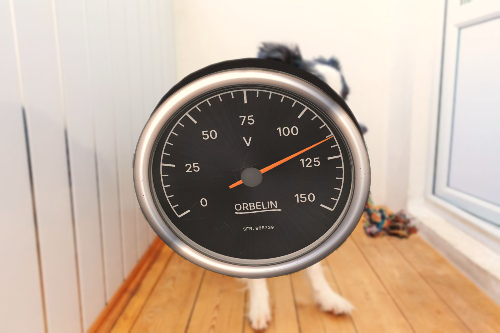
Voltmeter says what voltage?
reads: 115 V
